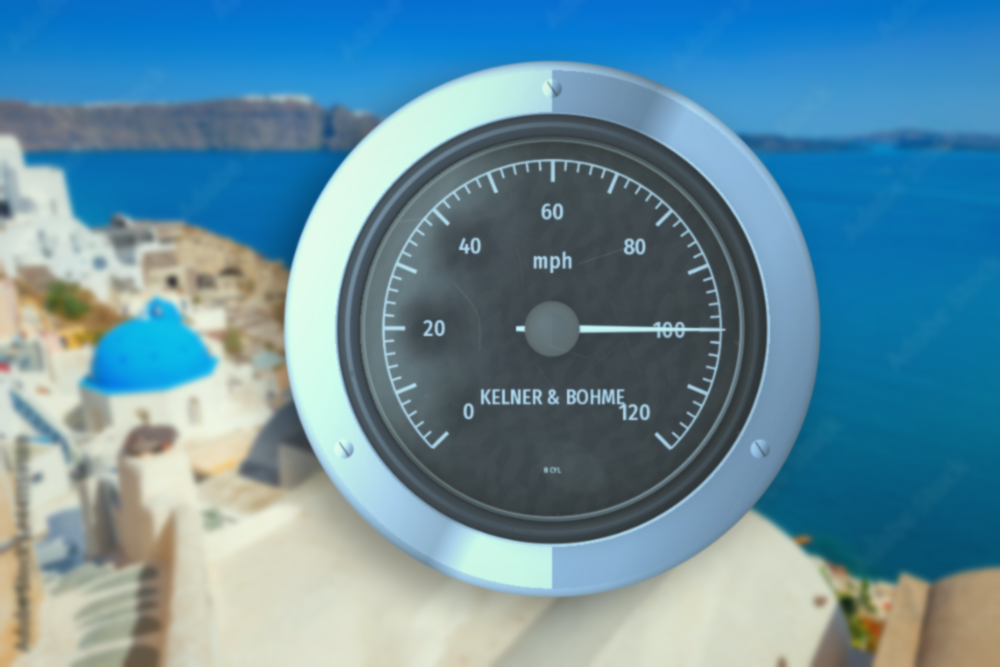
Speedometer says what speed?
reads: 100 mph
